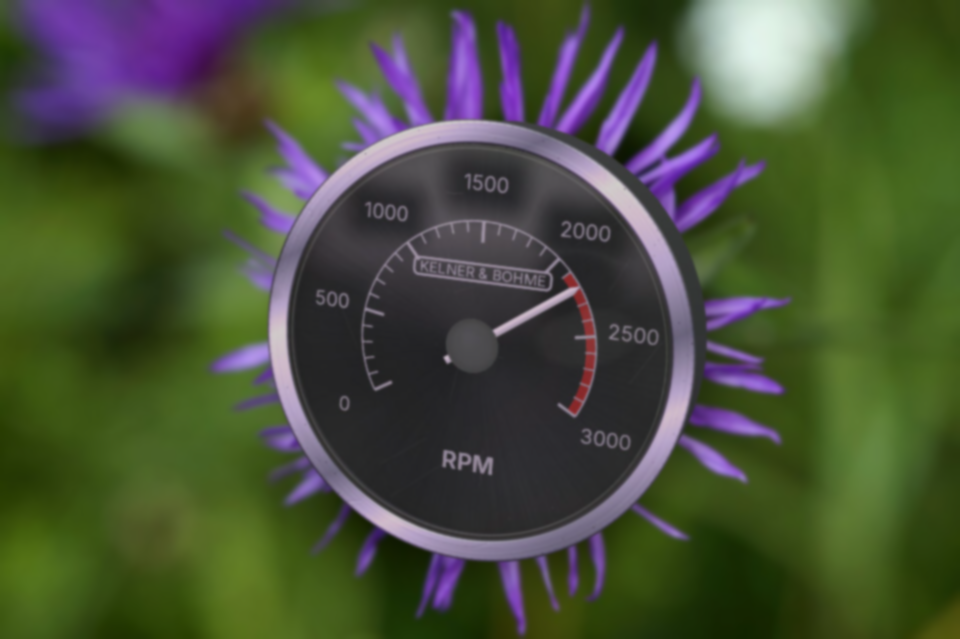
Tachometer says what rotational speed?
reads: 2200 rpm
